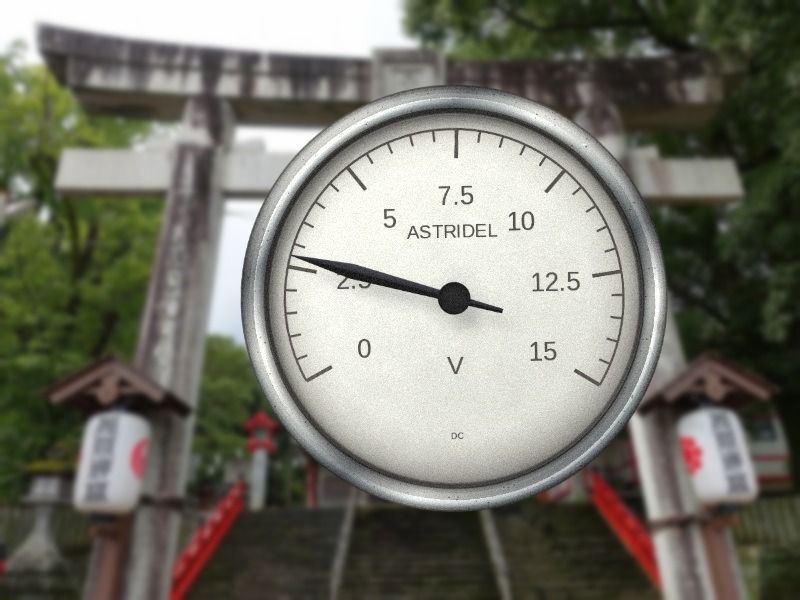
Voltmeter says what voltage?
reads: 2.75 V
